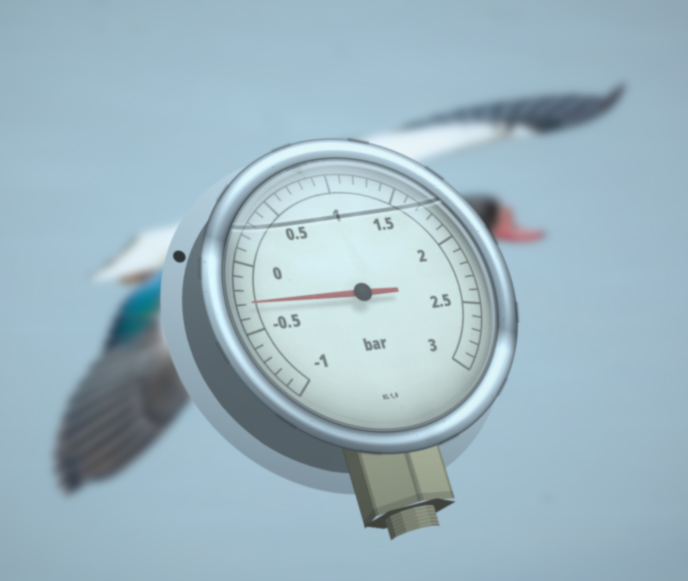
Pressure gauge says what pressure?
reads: -0.3 bar
